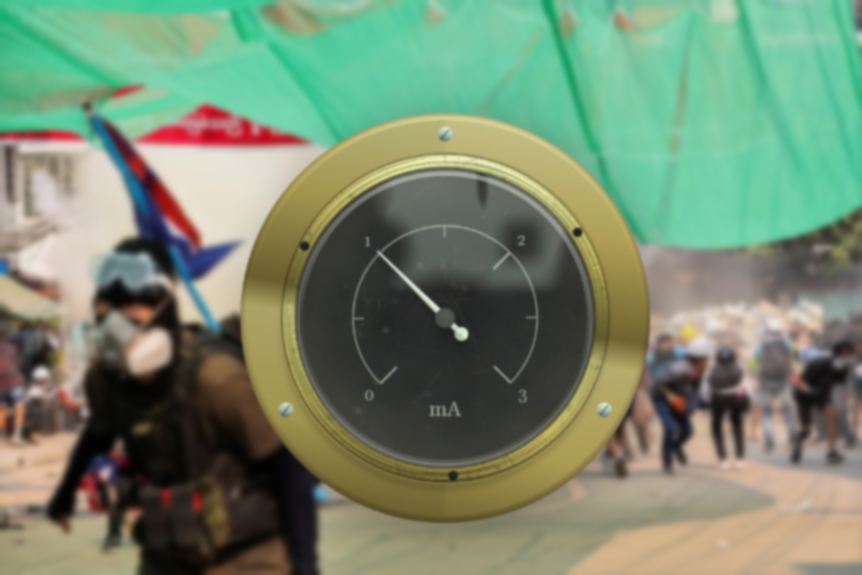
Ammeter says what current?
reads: 1 mA
